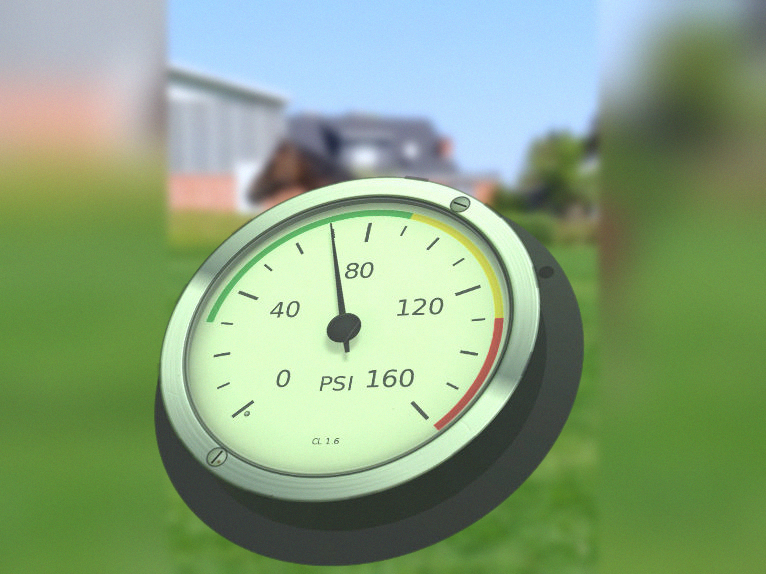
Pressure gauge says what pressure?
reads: 70 psi
